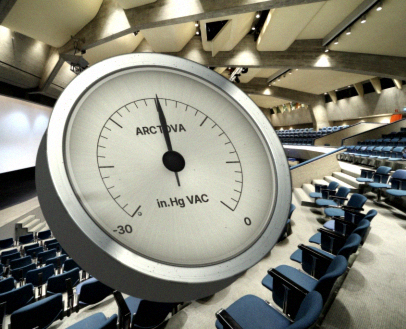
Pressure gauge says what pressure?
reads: -15 inHg
